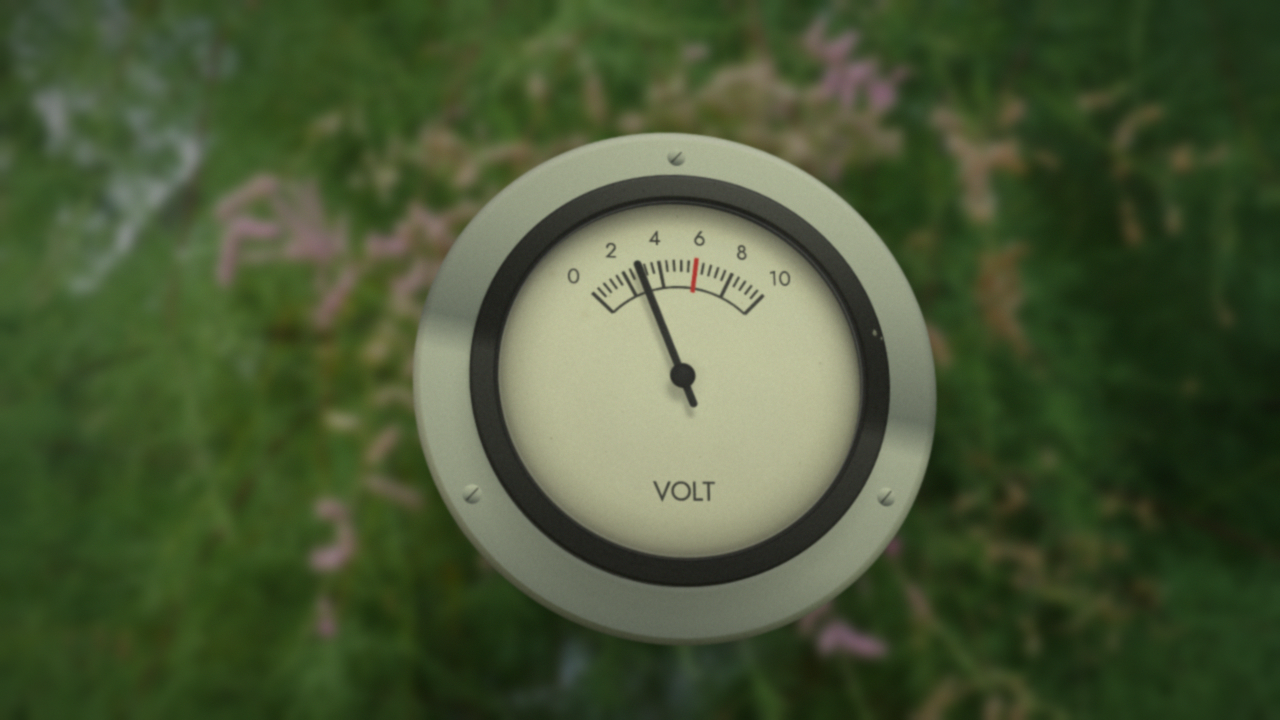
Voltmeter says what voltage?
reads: 2.8 V
